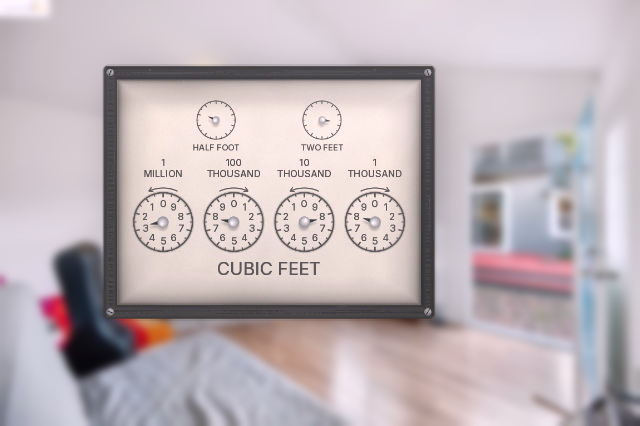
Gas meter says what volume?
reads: 277800 ft³
